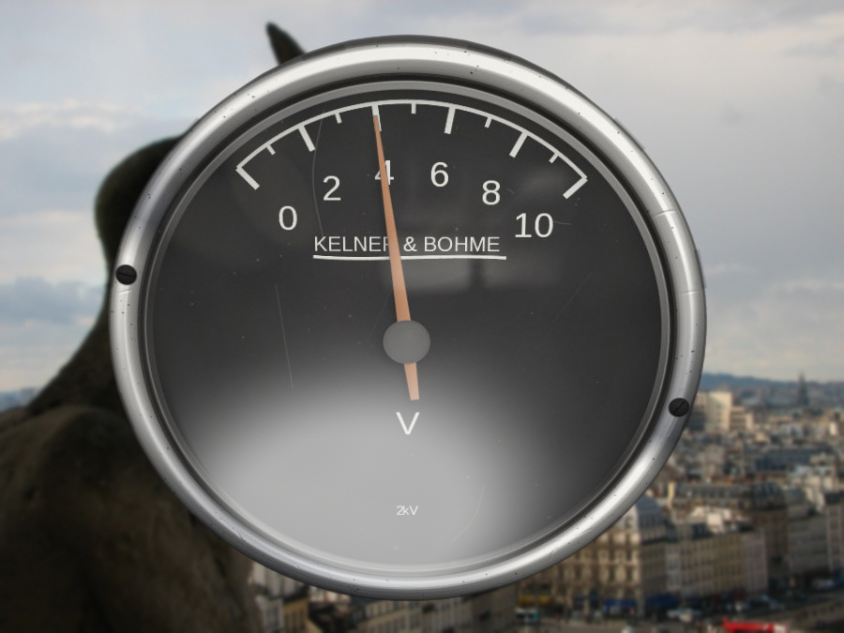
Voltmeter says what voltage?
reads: 4 V
